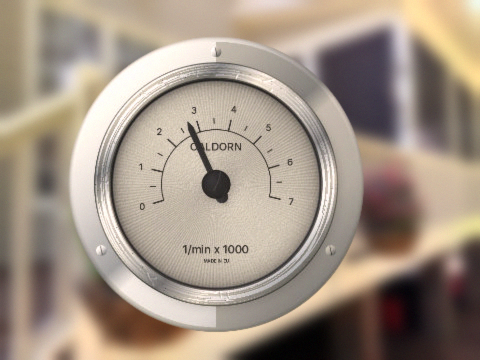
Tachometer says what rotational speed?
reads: 2750 rpm
